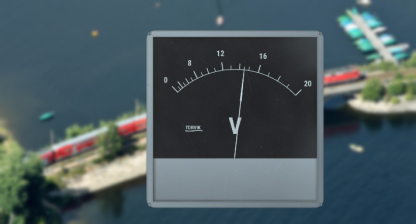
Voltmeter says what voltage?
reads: 14.5 V
